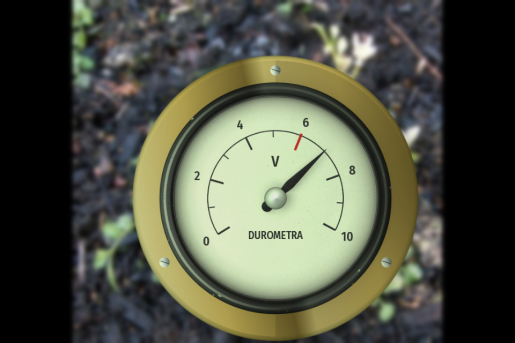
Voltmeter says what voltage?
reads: 7 V
